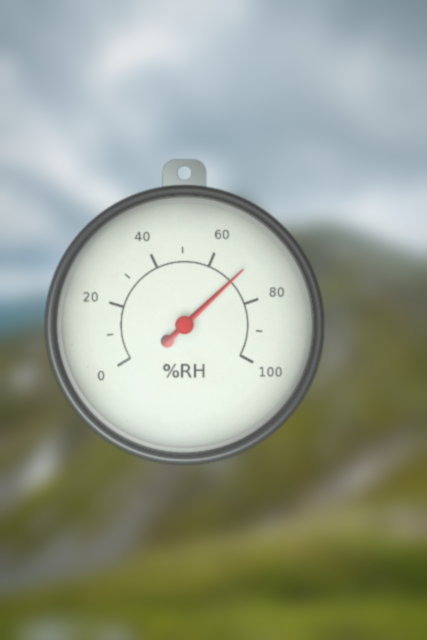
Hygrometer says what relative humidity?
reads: 70 %
